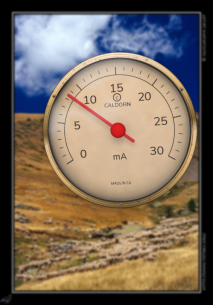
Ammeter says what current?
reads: 8.5 mA
